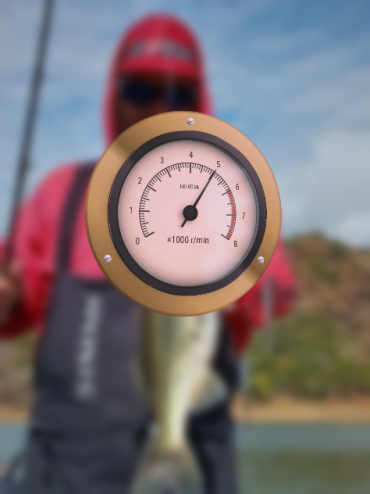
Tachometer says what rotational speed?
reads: 5000 rpm
